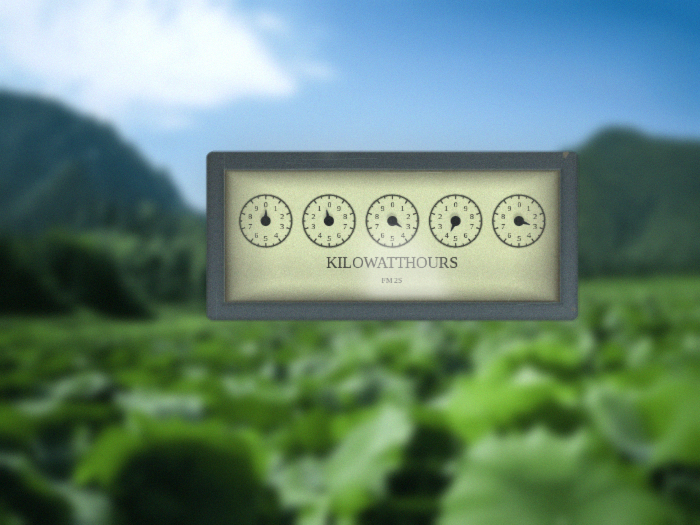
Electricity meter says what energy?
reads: 343 kWh
